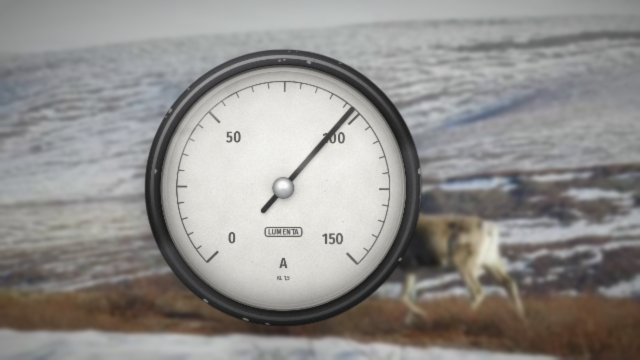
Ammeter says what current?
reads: 97.5 A
